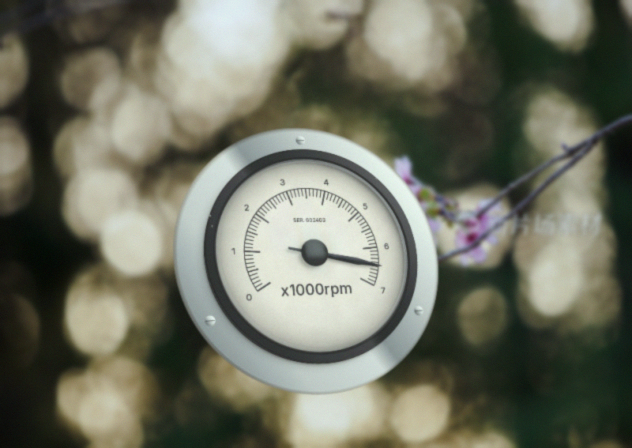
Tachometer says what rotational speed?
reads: 6500 rpm
